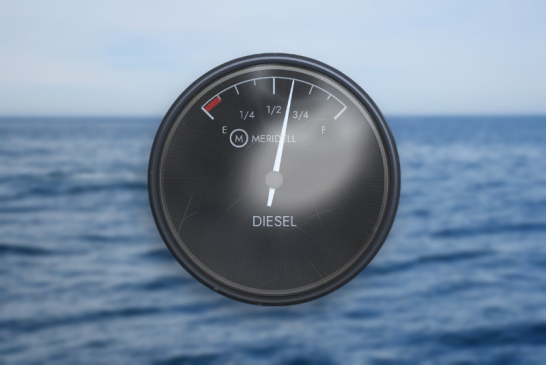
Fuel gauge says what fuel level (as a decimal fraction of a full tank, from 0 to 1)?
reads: 0.625
